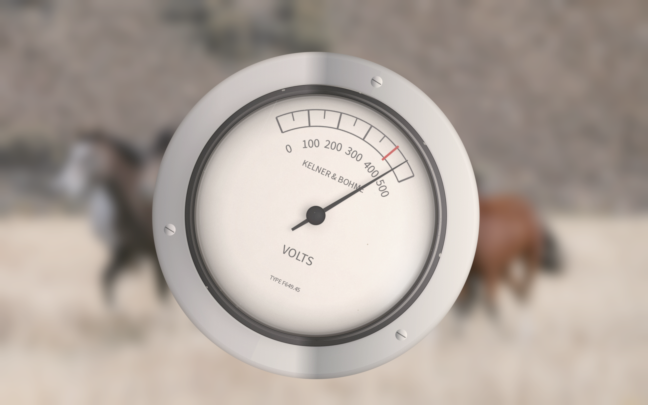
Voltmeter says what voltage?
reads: 450 V
